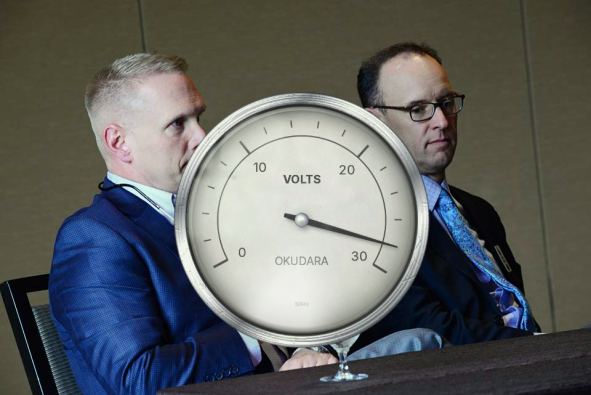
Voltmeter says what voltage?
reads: 28 V
